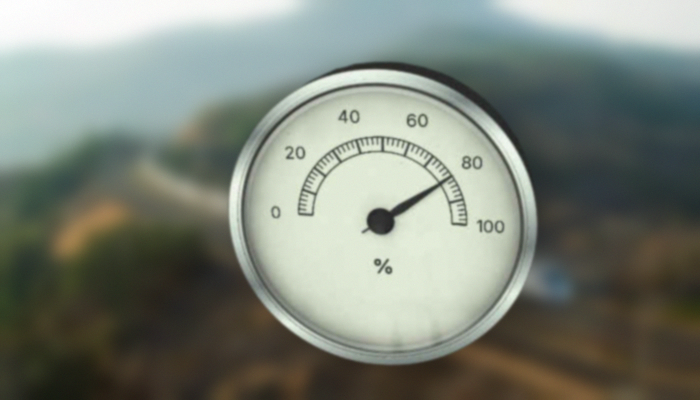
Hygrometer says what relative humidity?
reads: 80 %
